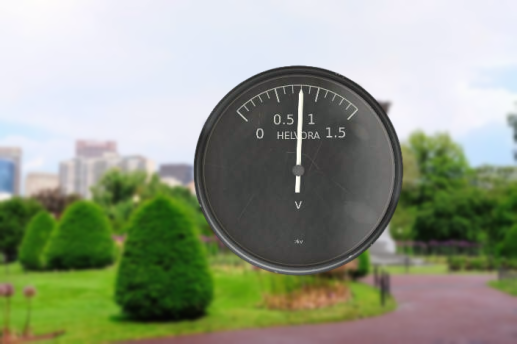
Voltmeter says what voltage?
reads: 0.8 V
